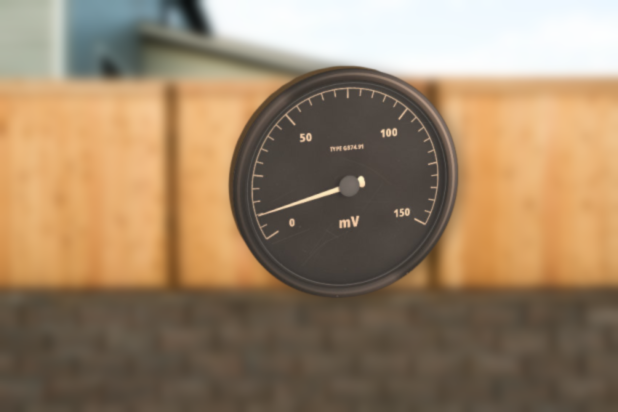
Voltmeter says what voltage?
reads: 10 mV
